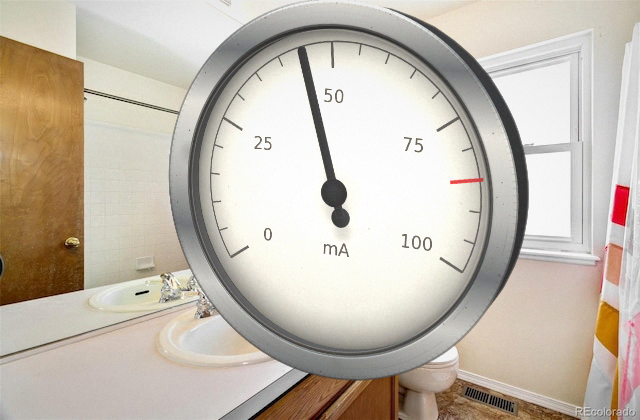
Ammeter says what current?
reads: 45 mA
